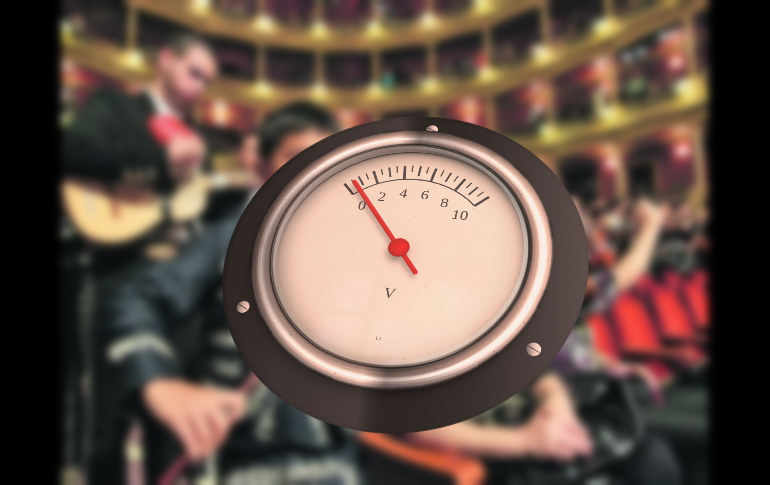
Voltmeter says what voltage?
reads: 0.5 V
